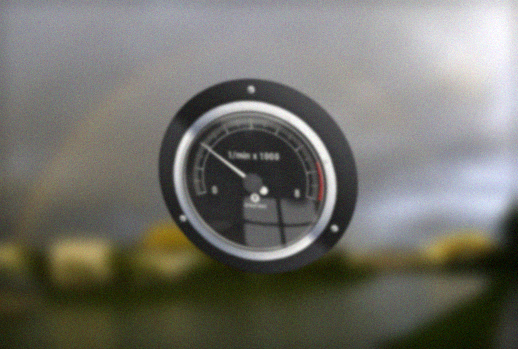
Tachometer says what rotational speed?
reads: 2000 rpm
